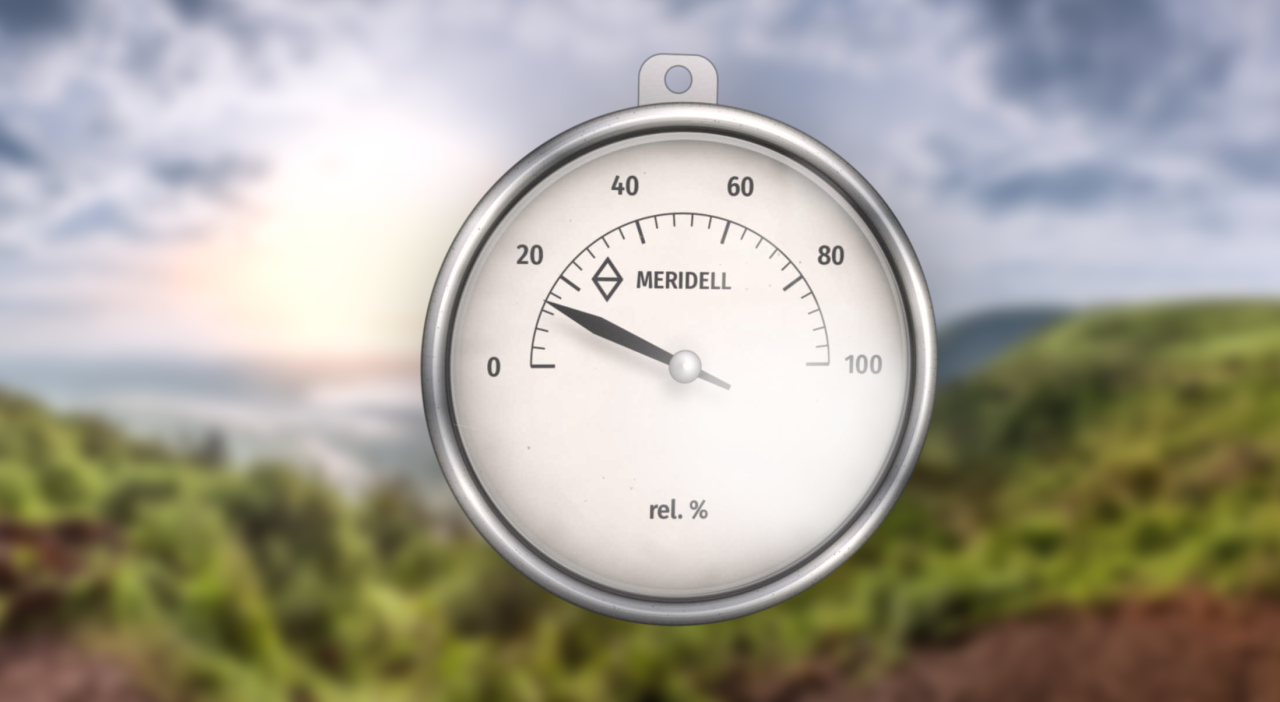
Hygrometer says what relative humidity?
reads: 14 %
